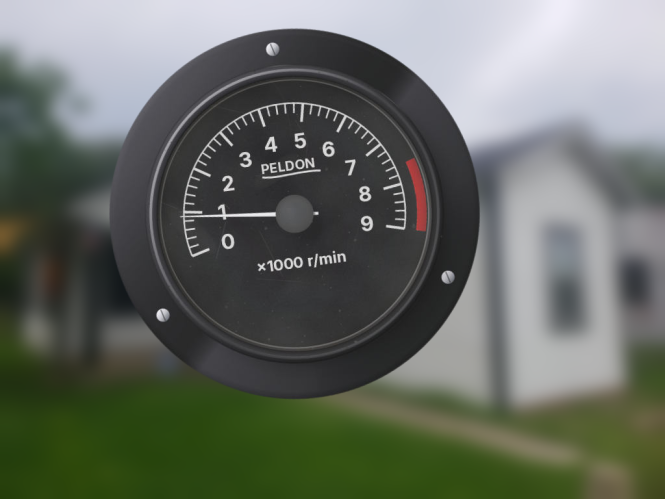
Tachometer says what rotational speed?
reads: 900 rpm
